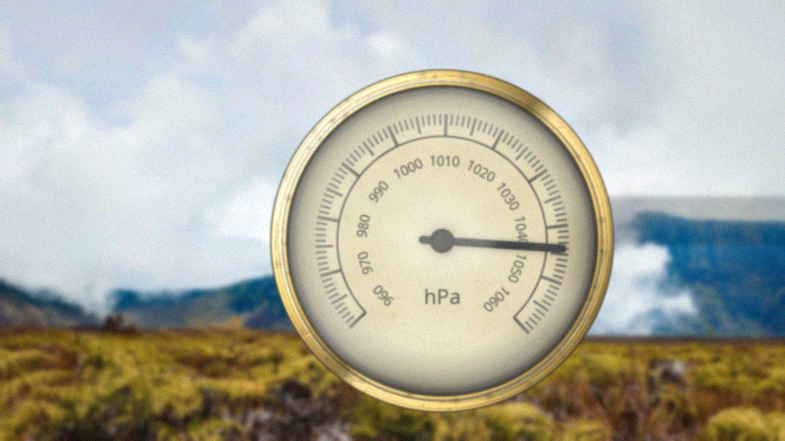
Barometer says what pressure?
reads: 1044 hPa
